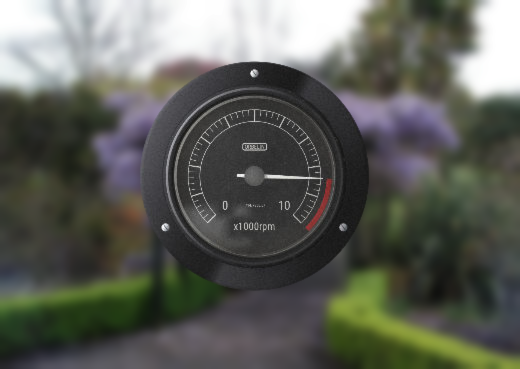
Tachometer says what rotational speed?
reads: 8400 rpm
